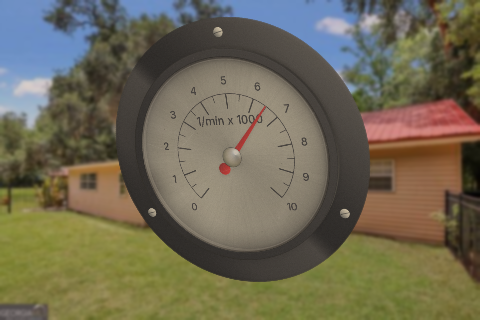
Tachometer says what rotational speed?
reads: 6500 rpm
